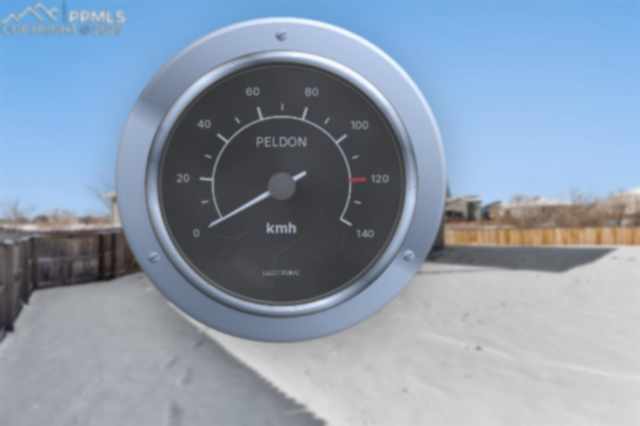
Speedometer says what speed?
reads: 0 km/h
